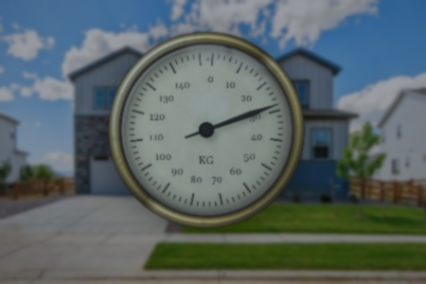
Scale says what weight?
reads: 28 kg
